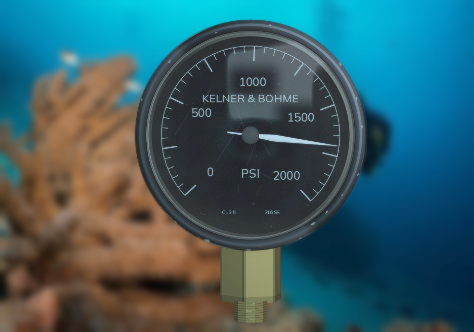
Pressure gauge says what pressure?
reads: 1700 psi
